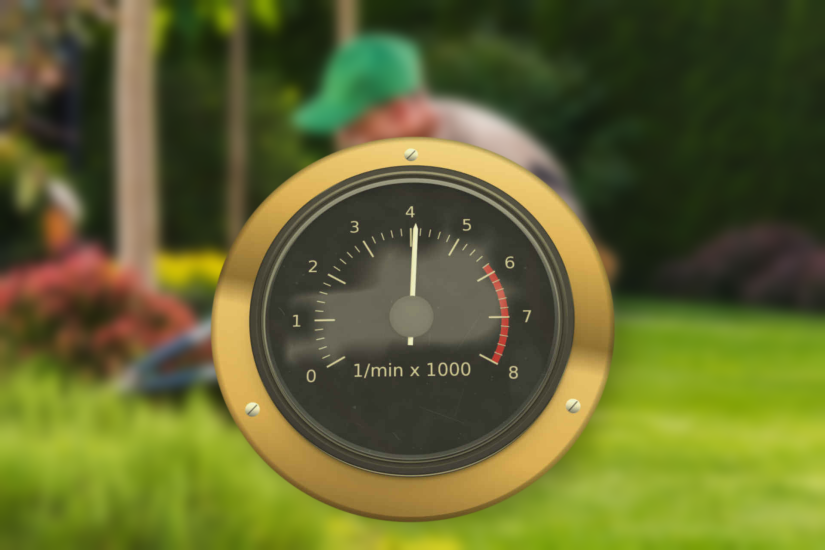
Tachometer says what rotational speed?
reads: 4100 rpm
